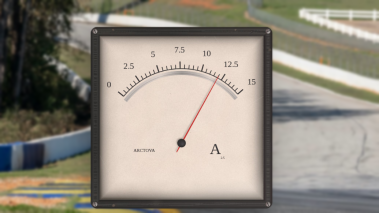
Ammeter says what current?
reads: 12 A
